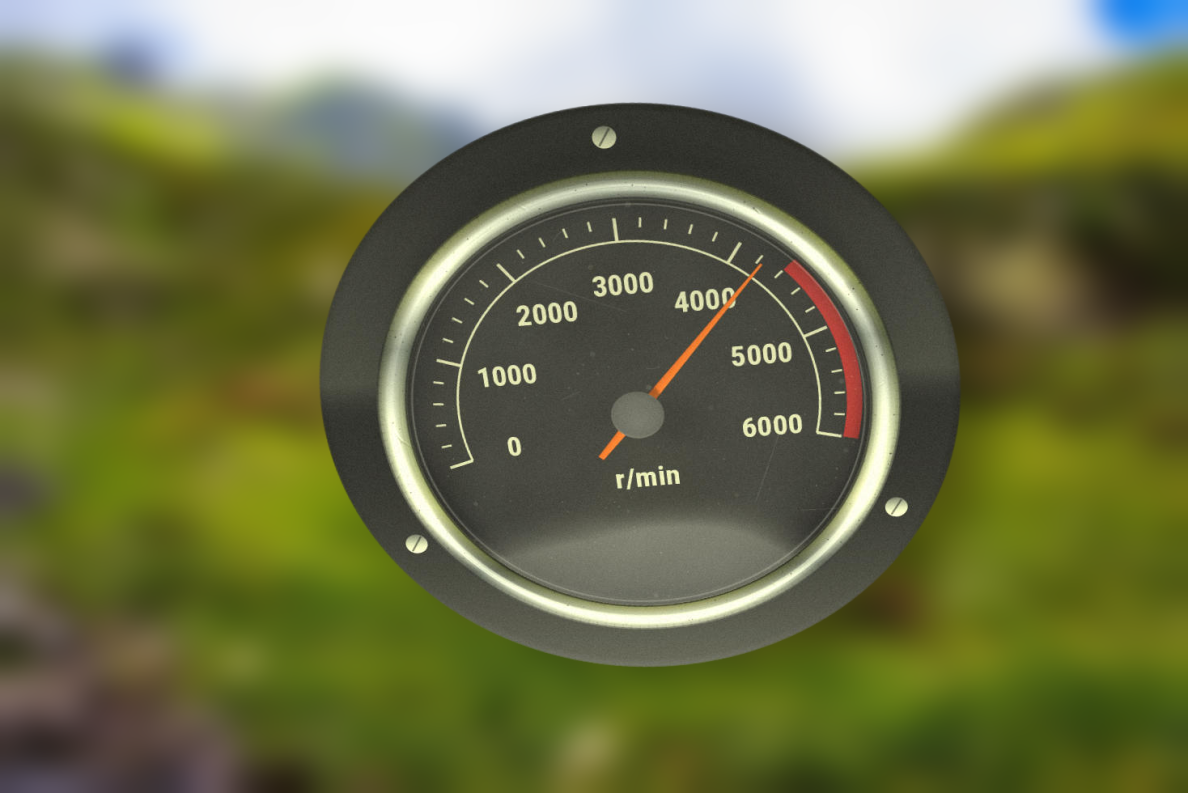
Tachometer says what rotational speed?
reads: 4200 rpm
